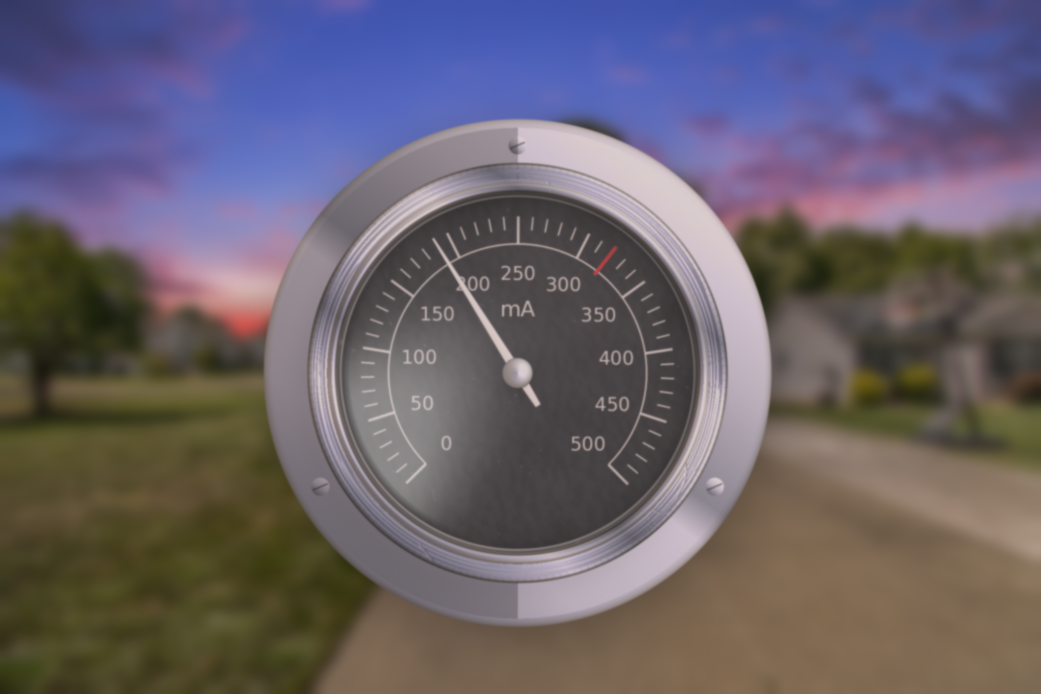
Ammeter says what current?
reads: 190 mA
